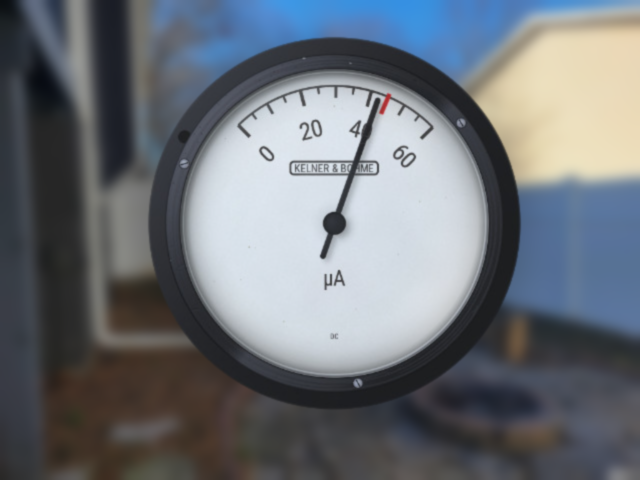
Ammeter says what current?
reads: 42.5 µA
